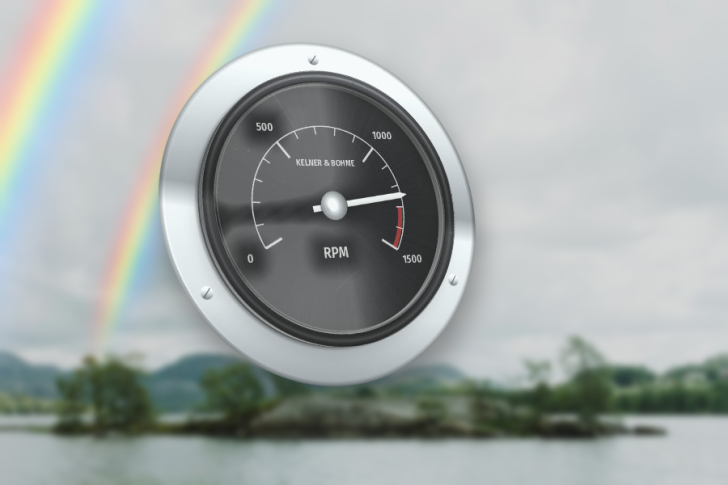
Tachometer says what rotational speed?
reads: 1250 rpm
